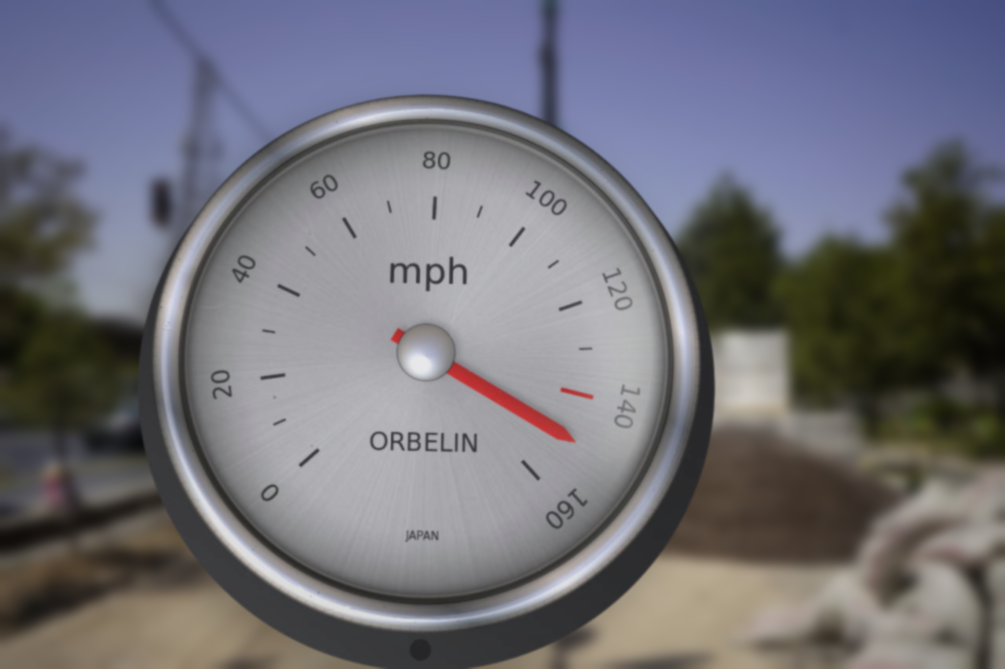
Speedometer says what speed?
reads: 150 mph
